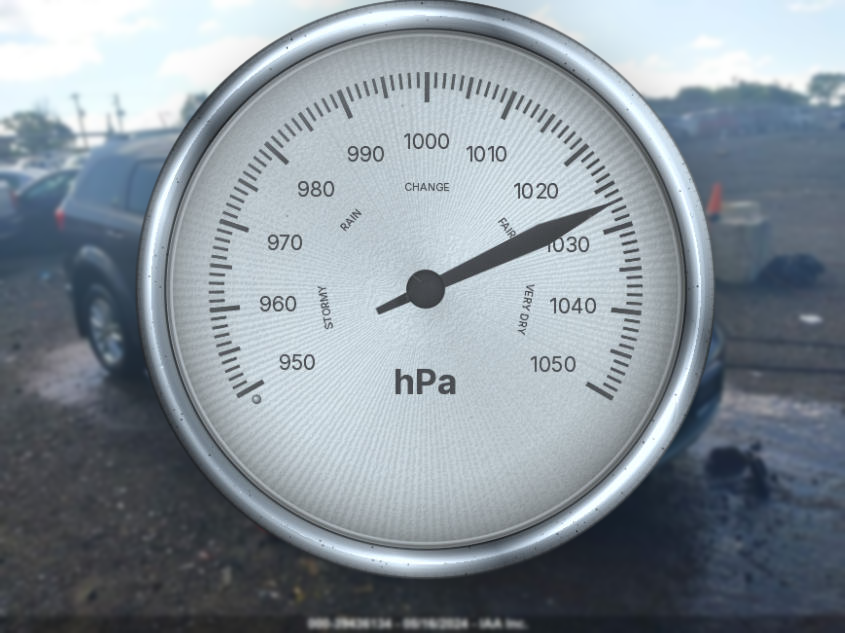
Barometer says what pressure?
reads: 1027 hPa
